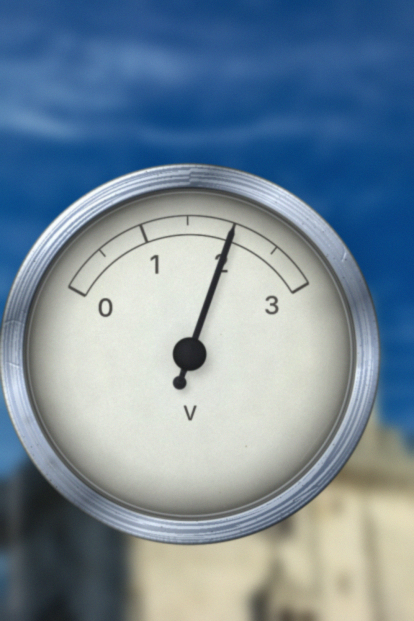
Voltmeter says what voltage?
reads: 2 V
